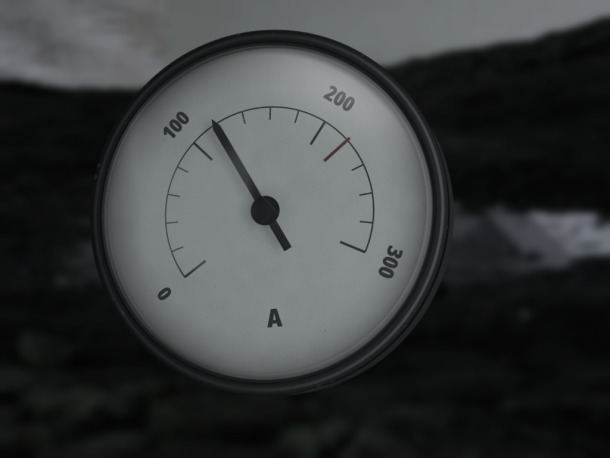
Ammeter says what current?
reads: 120 A
